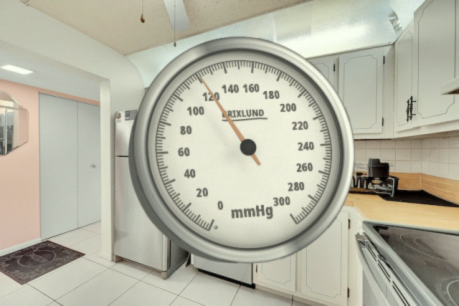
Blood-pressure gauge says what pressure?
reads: 120 mmHg
